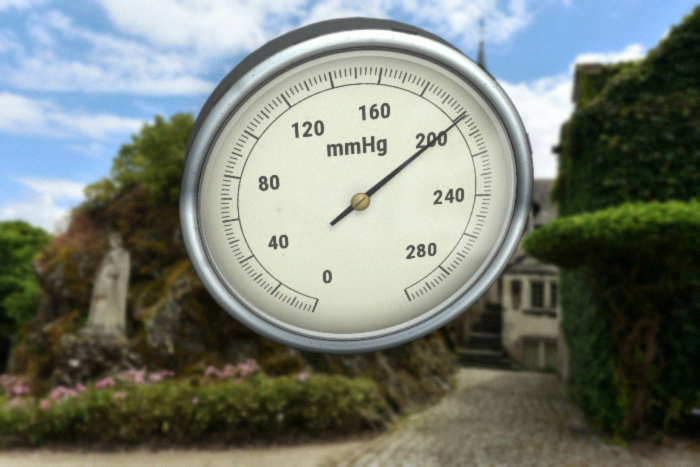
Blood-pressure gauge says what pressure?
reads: 200 mmHg
